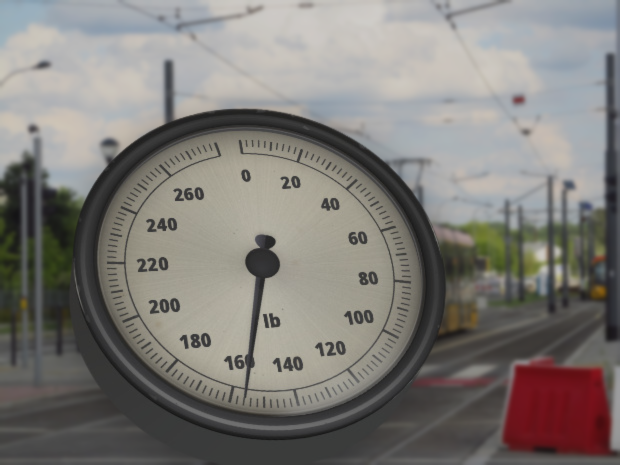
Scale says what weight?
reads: 156 lb
